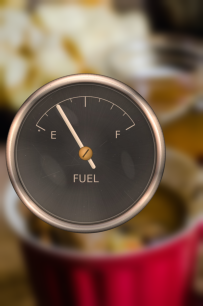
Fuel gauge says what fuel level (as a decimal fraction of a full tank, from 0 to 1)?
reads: 0.25
